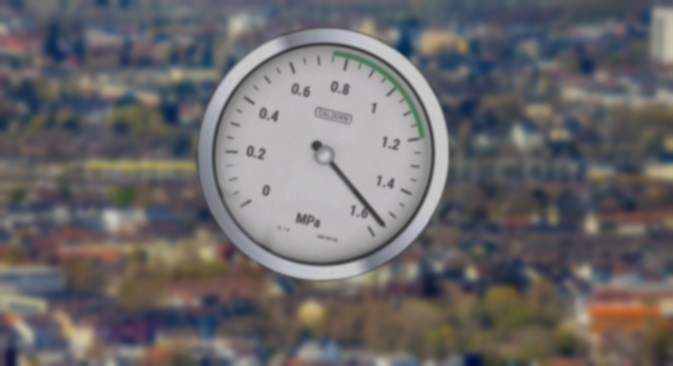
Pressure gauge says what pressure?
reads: 1.55 MPa
